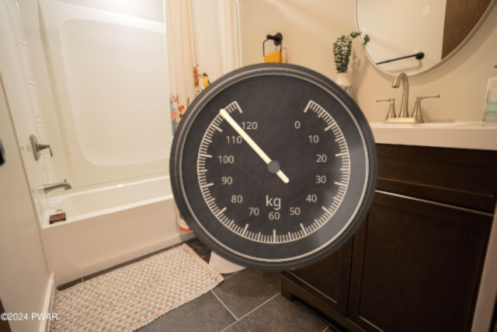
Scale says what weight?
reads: 115 kg
